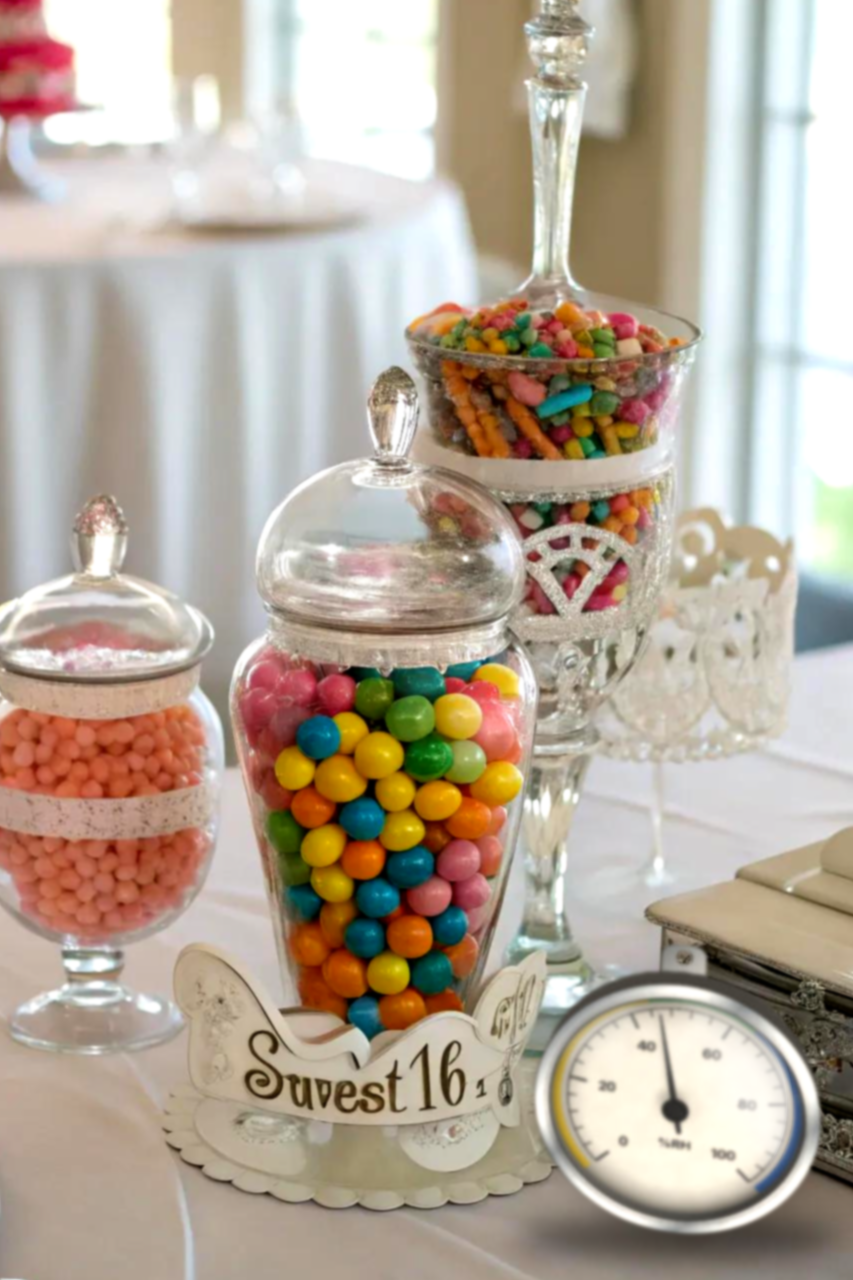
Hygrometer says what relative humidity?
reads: 46 %
